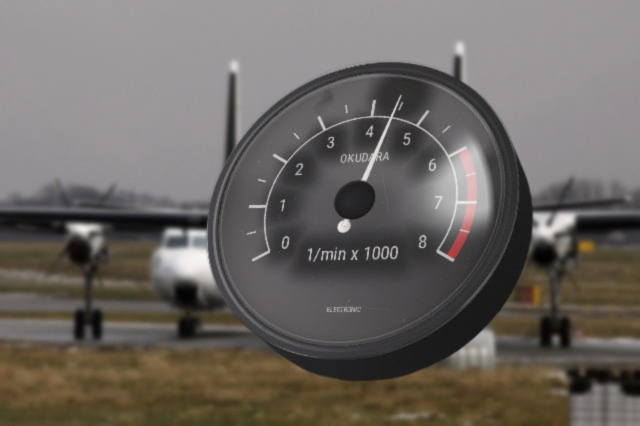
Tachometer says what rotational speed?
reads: 4500 rpm
